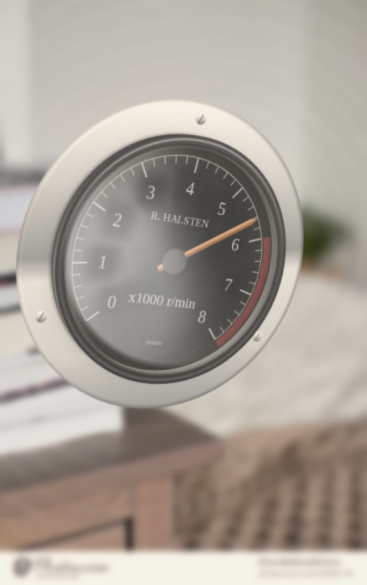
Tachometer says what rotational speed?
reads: 5600 rpm
